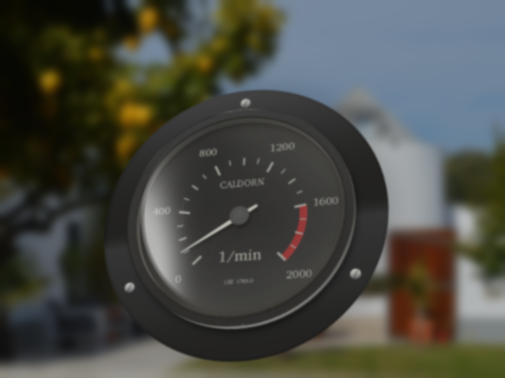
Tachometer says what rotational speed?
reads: 100 rpm
